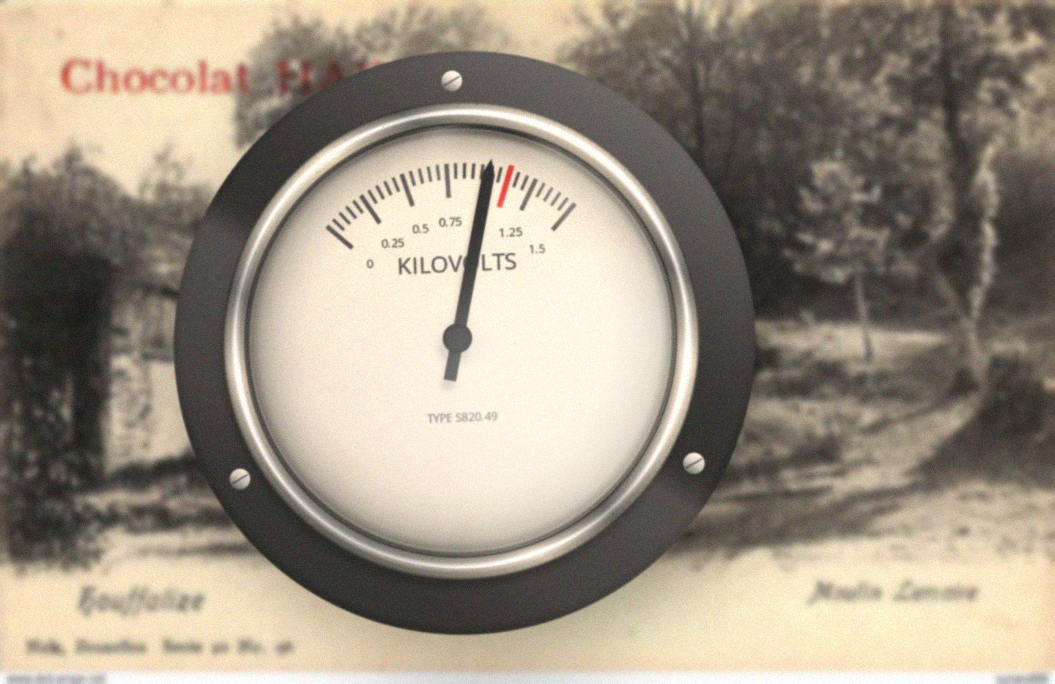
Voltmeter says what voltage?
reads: 1 kV
